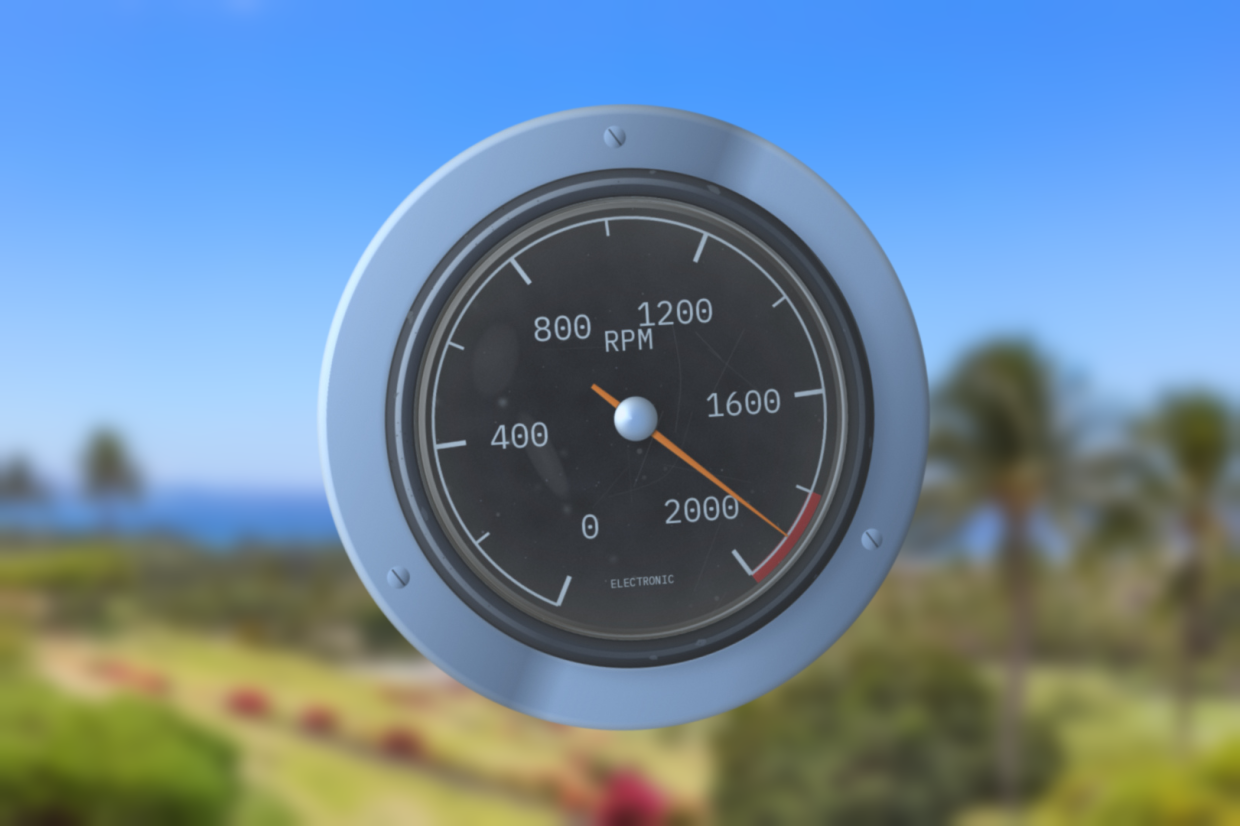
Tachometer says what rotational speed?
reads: 1900 rpm
